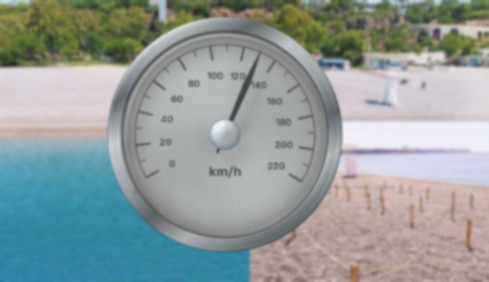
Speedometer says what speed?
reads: 130 km/h
